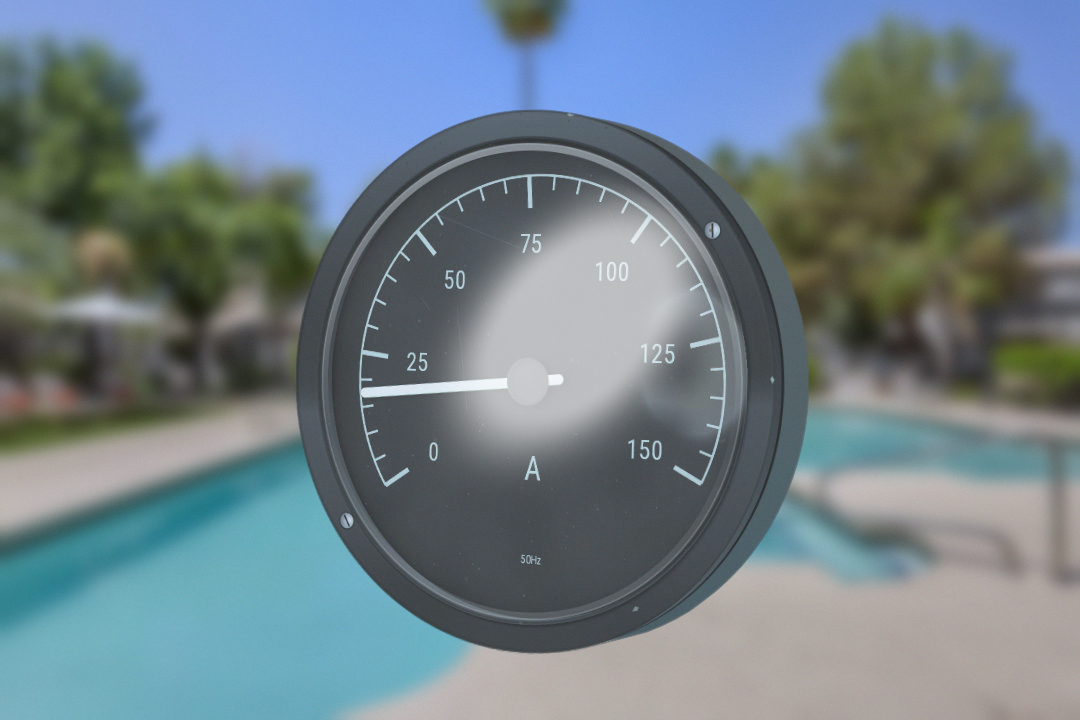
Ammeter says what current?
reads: 17.5 A
